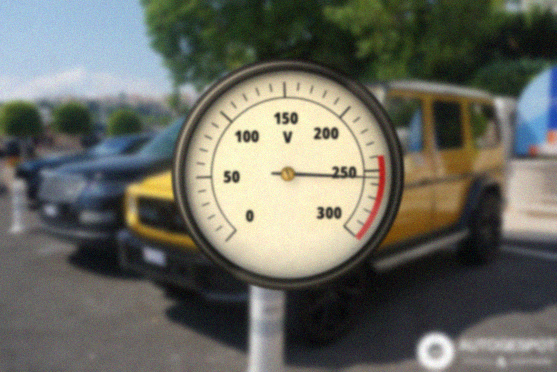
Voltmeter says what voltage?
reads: 255 V
